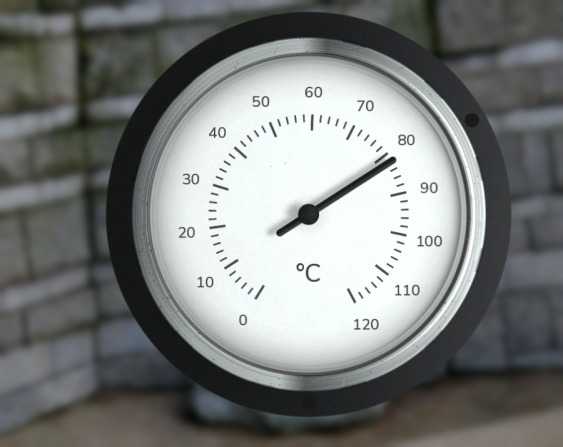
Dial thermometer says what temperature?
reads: 82 °C
